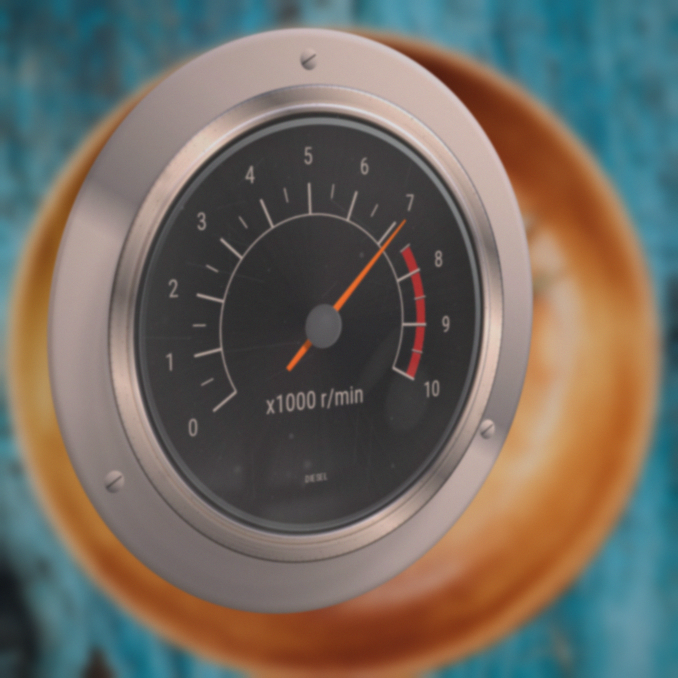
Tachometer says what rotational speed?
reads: 7000 rpm
